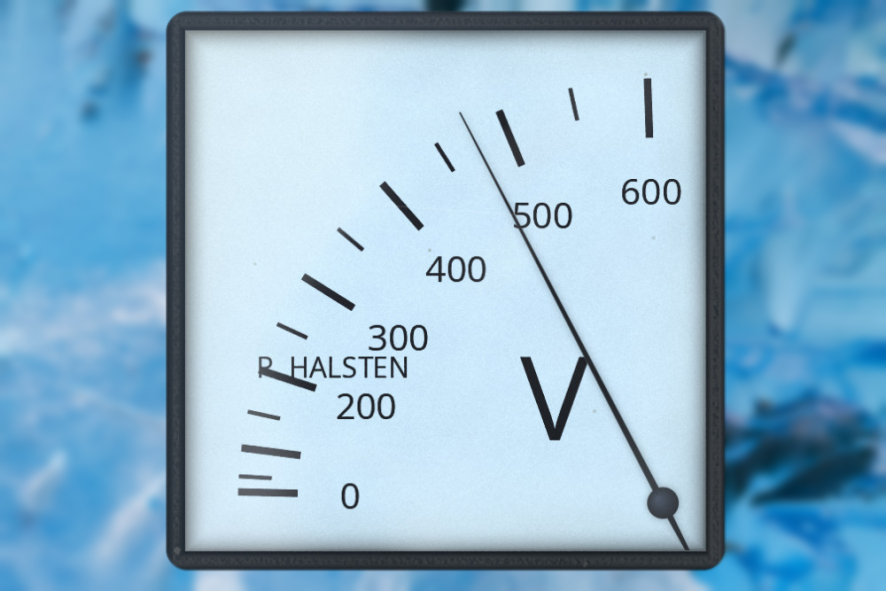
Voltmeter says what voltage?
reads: 475 V
